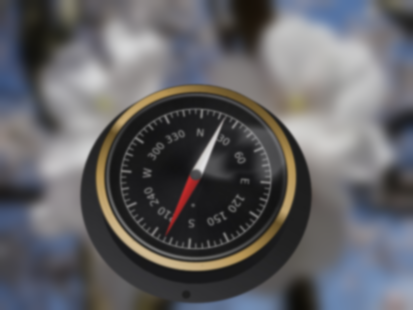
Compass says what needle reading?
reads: 200 °
